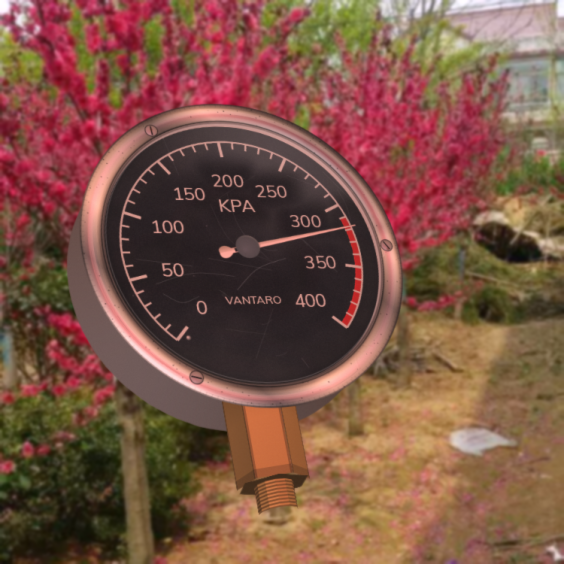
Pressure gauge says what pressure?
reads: 320 kPa
